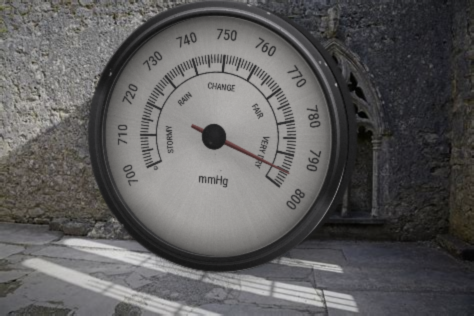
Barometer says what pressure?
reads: 795 mmHg
